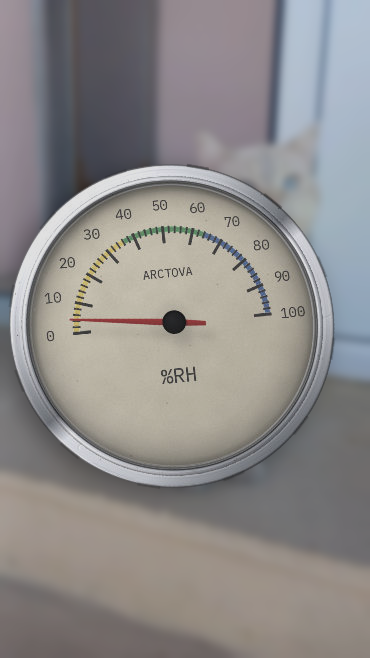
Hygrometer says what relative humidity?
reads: 4 %
